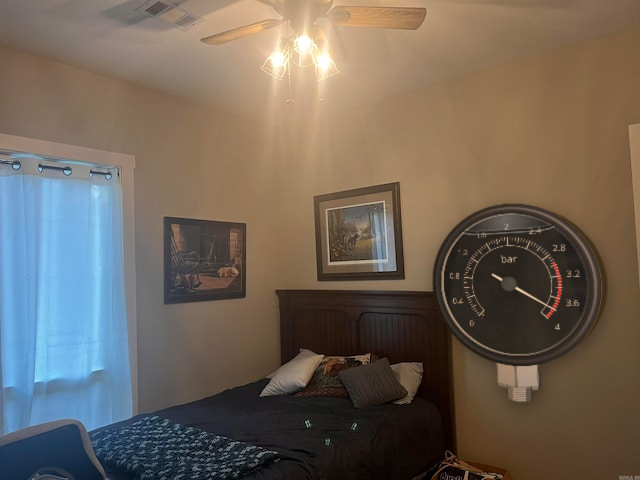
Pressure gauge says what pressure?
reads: 3.8 bar
